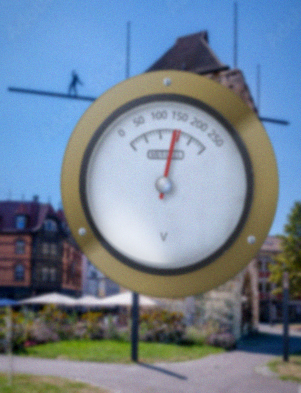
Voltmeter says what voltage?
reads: 150 V
